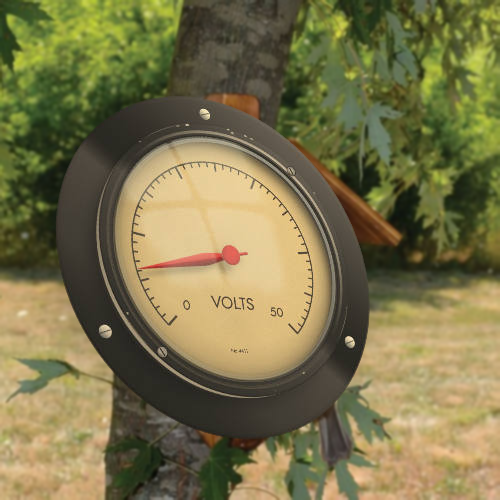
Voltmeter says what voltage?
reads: 6 V
